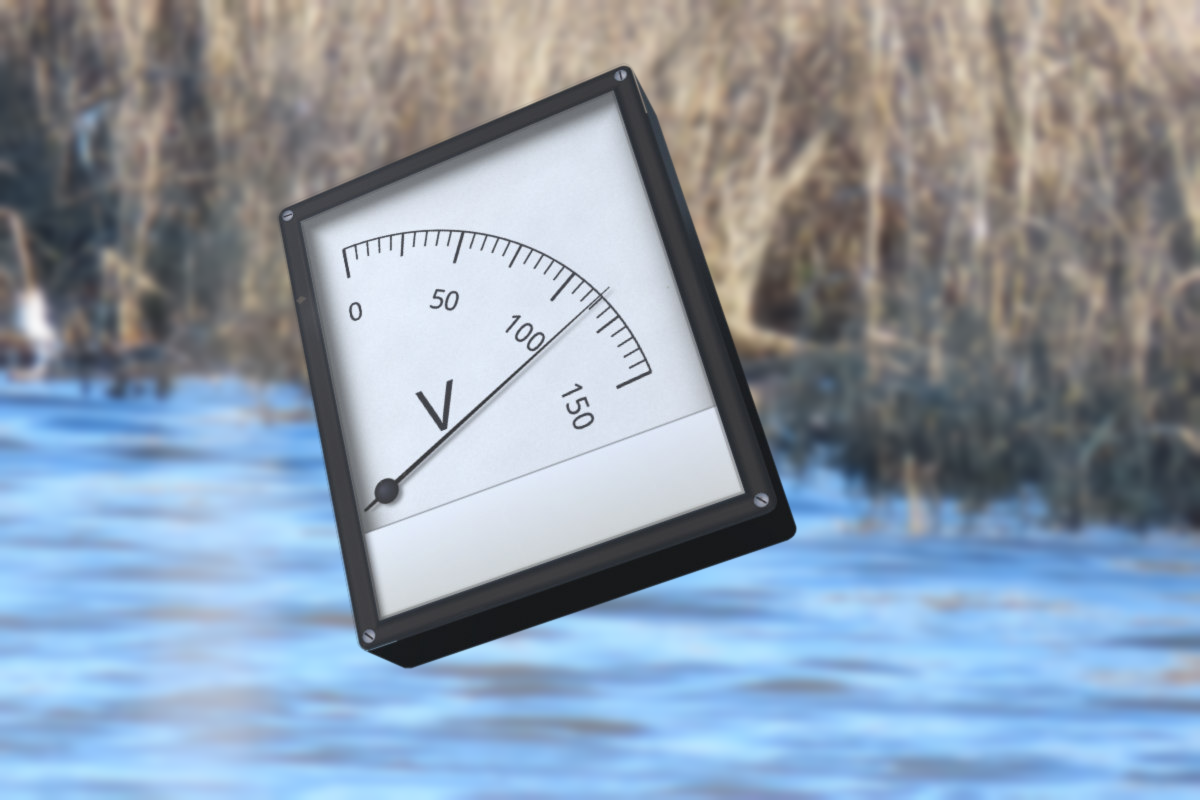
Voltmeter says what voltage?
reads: 115 V
